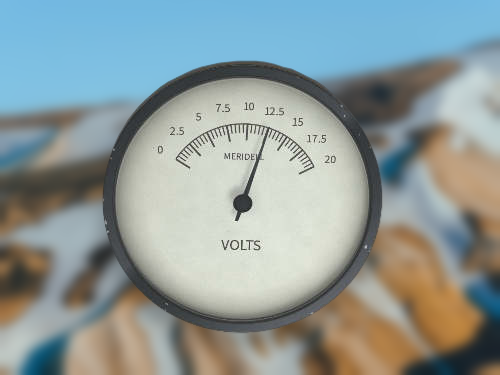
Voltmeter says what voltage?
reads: 12.5 V
